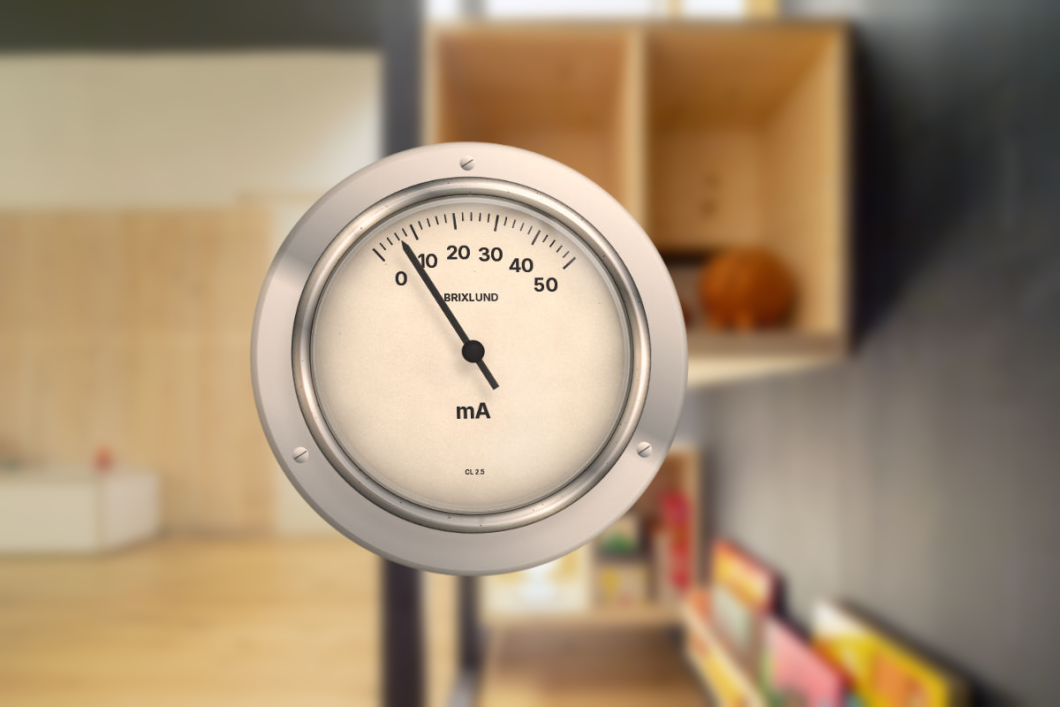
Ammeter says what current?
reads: 6 mA
